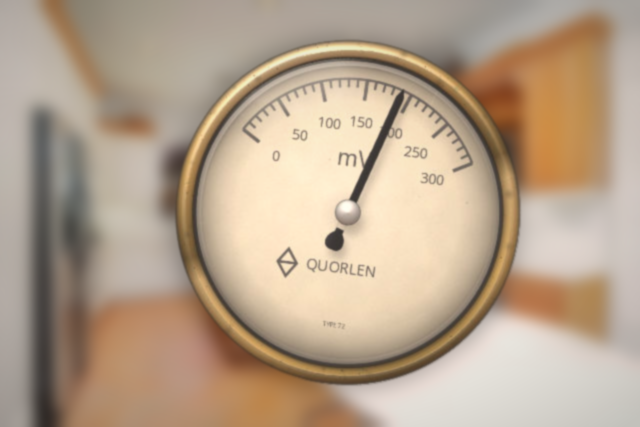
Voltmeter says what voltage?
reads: 190 mV
